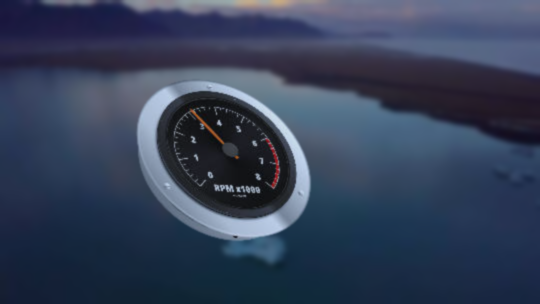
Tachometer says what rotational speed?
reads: 3000 rpm
